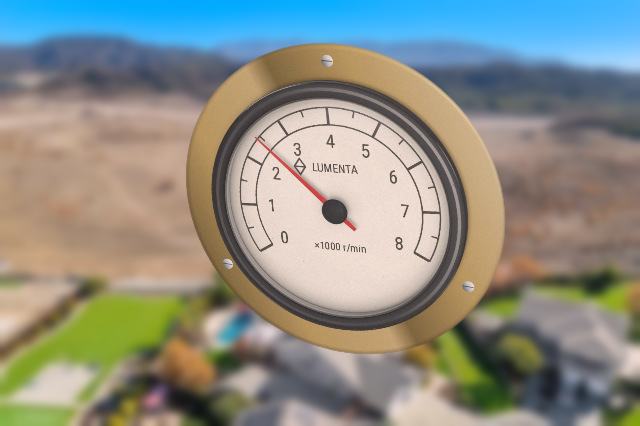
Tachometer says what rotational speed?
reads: 2500 rpm
